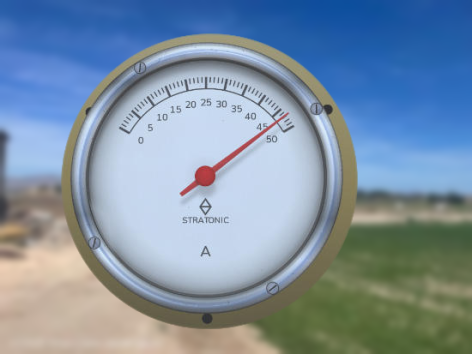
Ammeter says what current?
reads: 47 A
